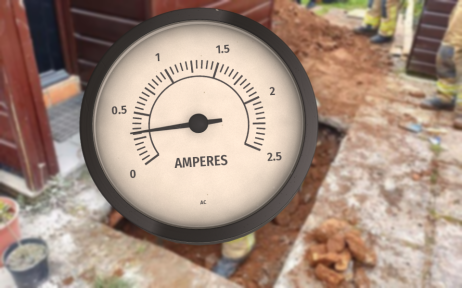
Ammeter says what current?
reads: 0.3 A
